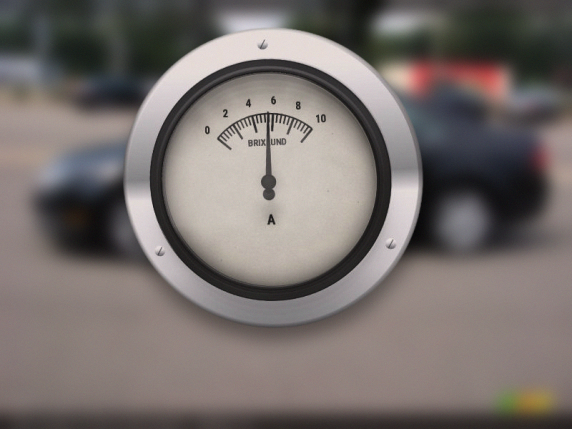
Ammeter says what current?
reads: 5.6 A
